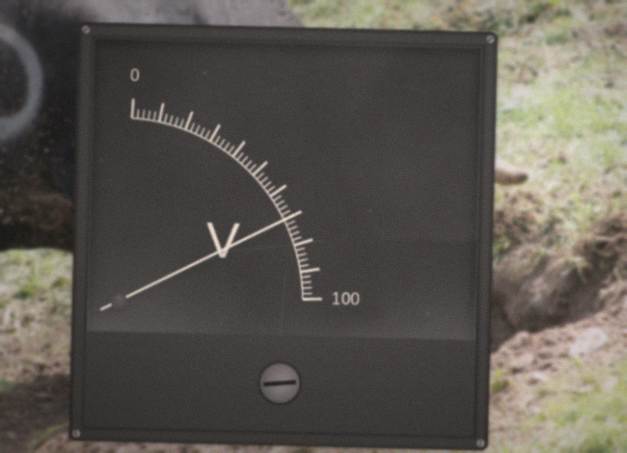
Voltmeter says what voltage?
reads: 70 V
